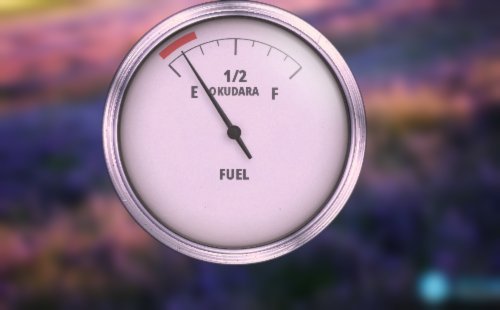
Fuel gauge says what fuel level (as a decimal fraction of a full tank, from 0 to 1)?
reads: 0.125
